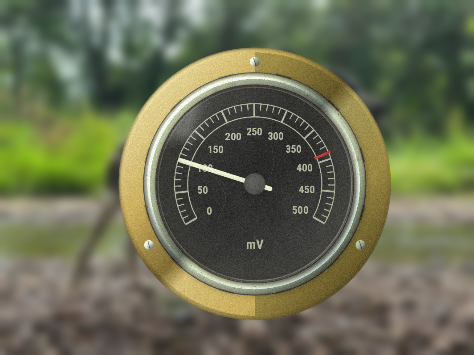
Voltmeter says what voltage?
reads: 100 mV
